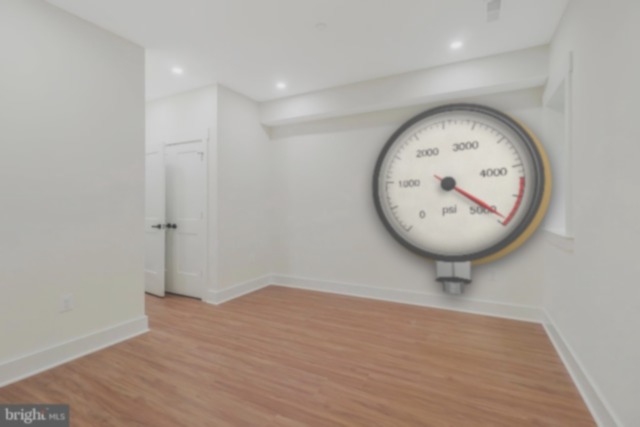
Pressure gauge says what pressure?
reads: 4900 psi
